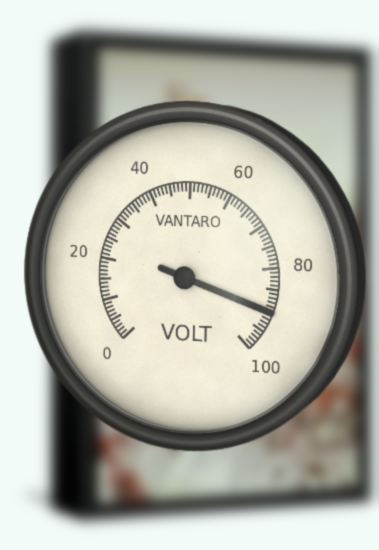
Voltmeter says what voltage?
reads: 90 V
